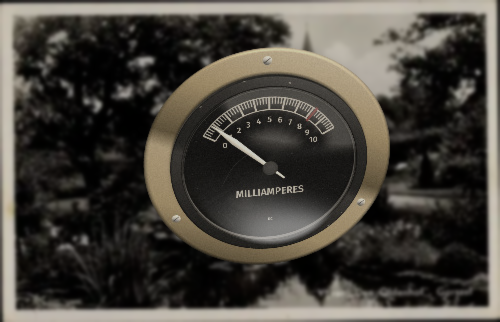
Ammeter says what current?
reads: 1 mA
